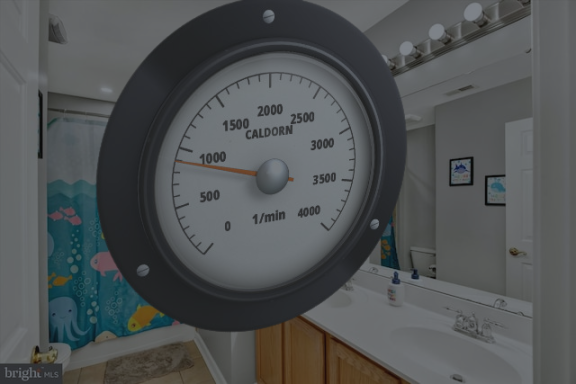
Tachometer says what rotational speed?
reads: 900 rpm
